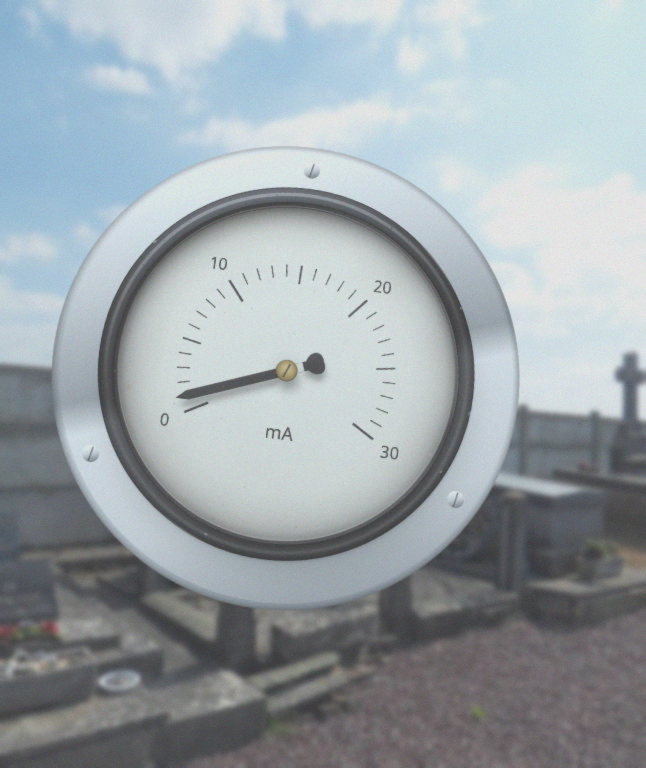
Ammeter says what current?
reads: 1 mA
